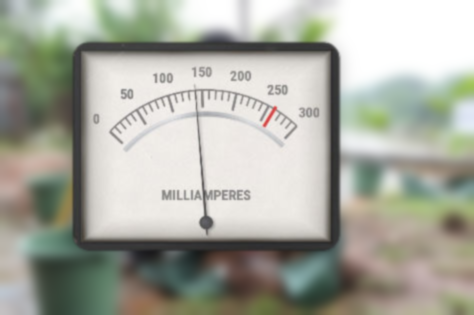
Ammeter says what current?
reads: 140 mA
